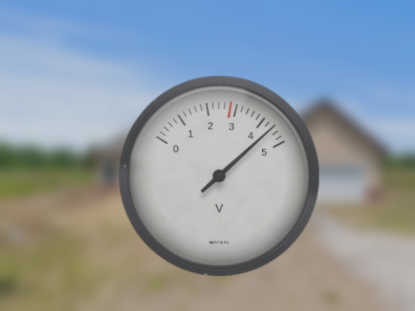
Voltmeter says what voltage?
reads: 4.4 V
